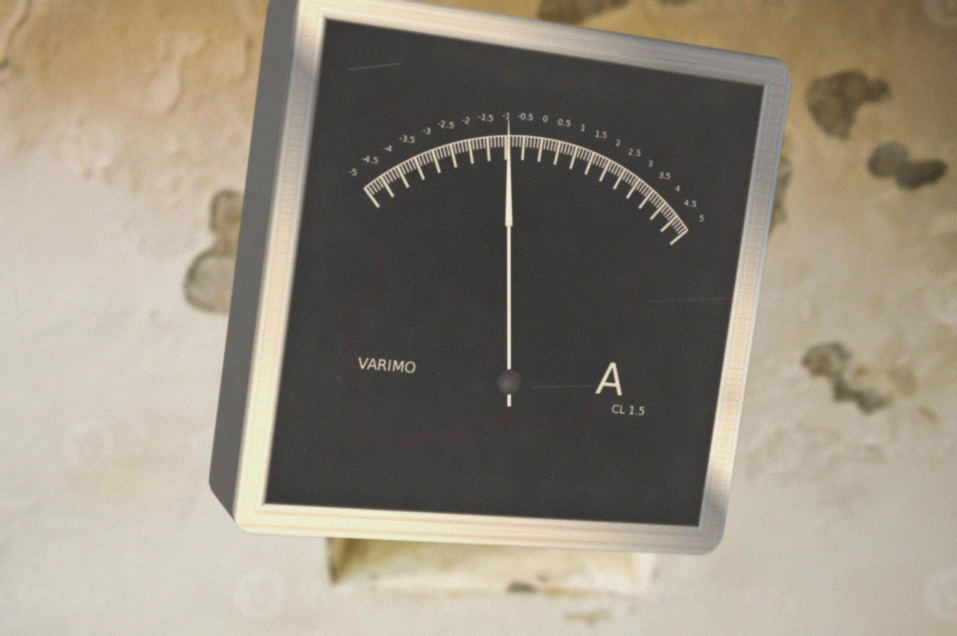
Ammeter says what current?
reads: -1 A
